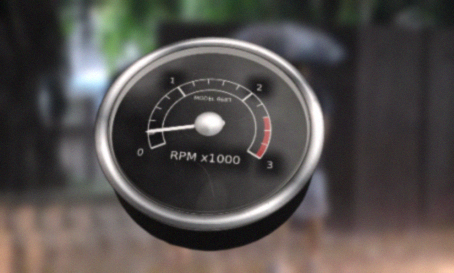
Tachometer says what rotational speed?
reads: 200 rpm
